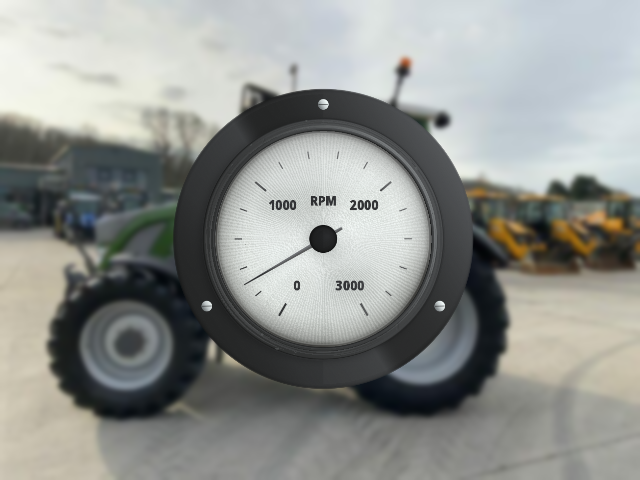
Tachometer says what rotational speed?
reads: 300 rpm
